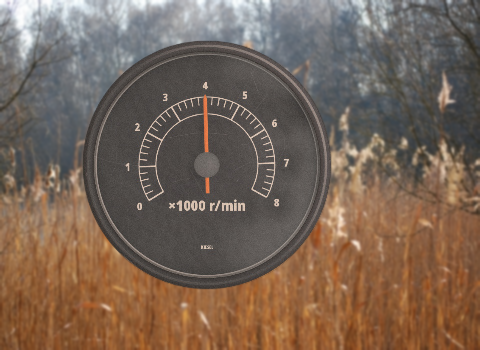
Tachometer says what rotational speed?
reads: 4000 rpm
